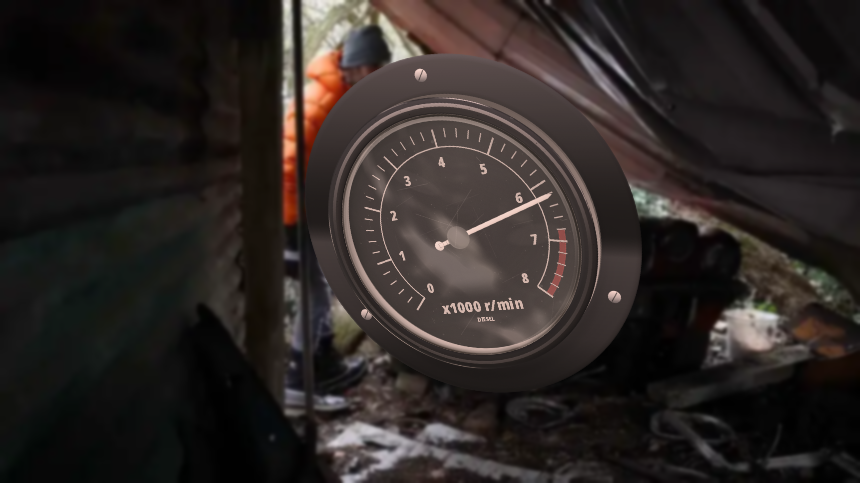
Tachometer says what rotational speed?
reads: 6200 rpm
